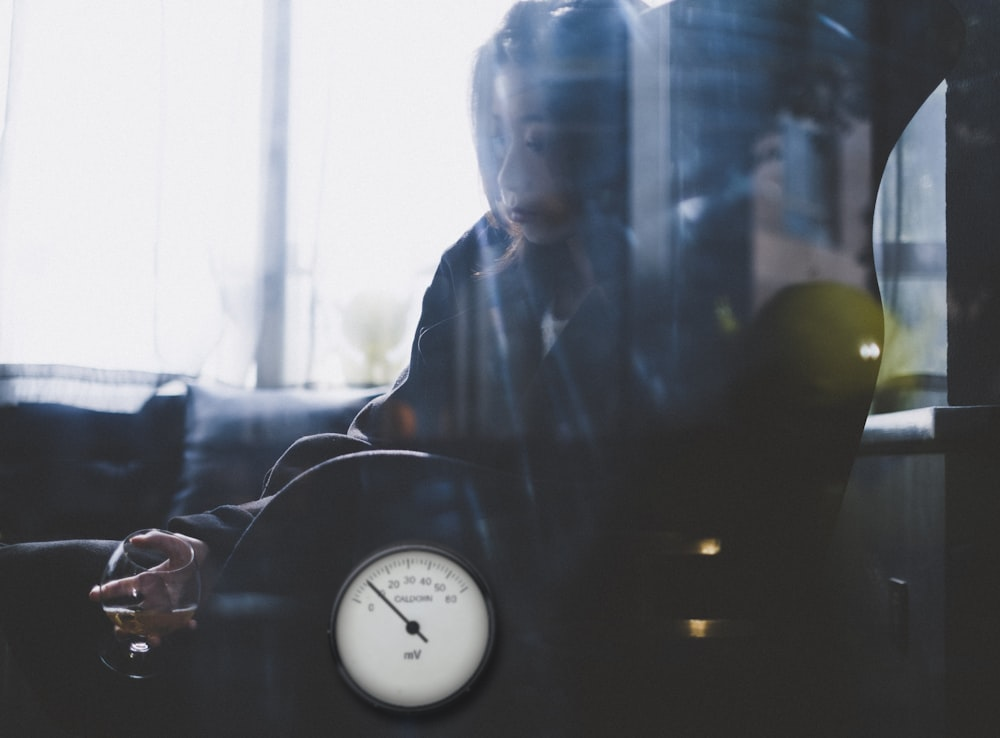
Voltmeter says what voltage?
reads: 10 mV
